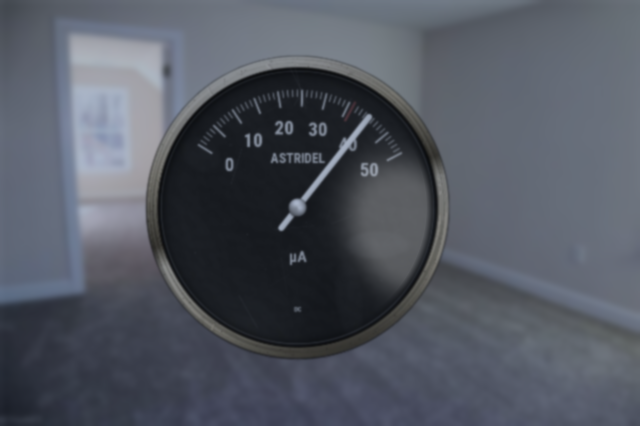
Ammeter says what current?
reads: 40 µA
